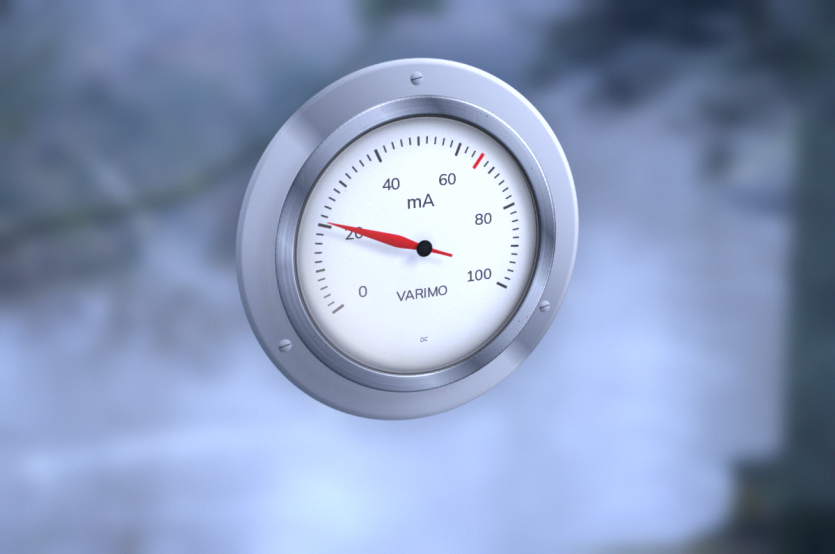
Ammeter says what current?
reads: 21 mA
